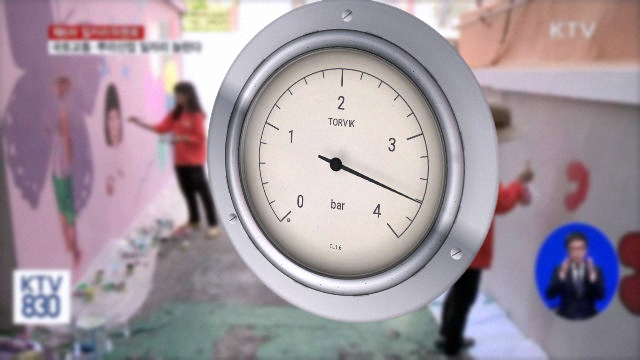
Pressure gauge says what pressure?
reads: 3.6 bar
